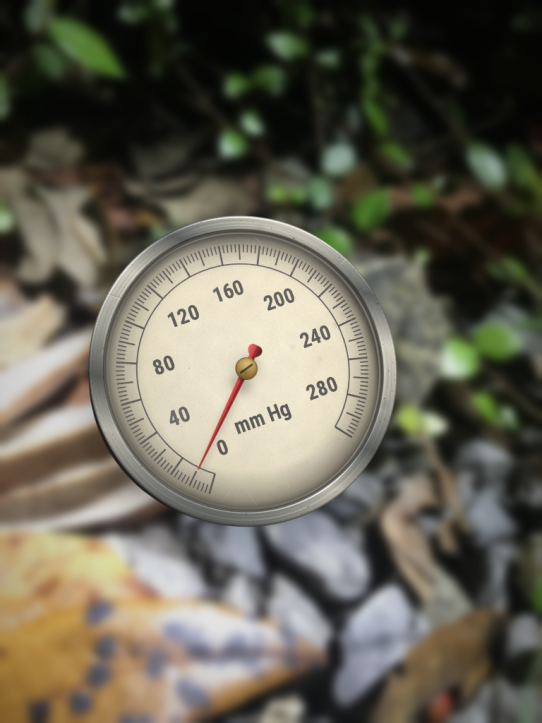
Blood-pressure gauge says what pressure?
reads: 10 mmHg
